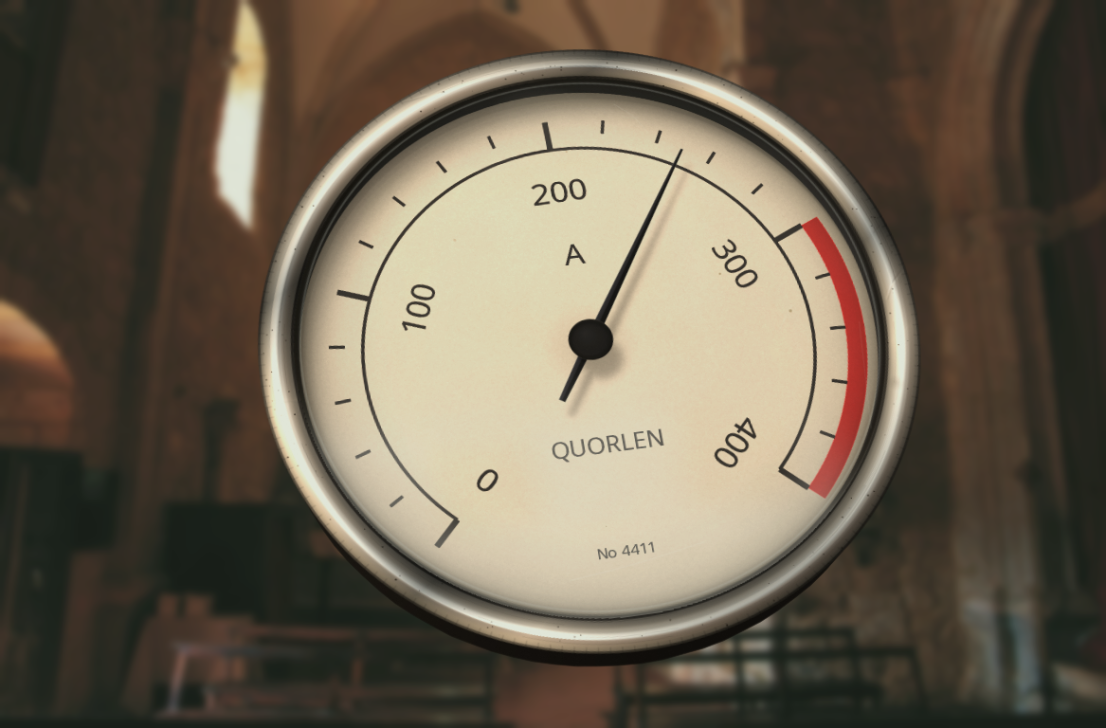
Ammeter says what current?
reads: 250 A
